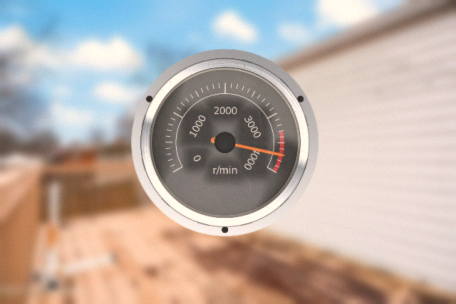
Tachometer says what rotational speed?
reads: 3700 rpm
